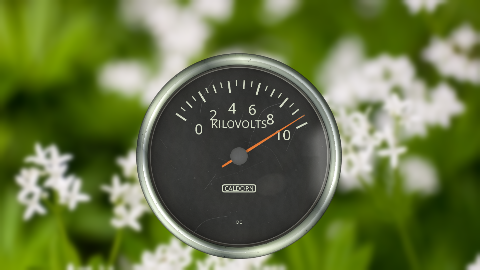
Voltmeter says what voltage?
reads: 9.5 kV
